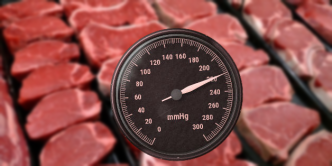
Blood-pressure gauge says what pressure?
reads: 220 mmHg
